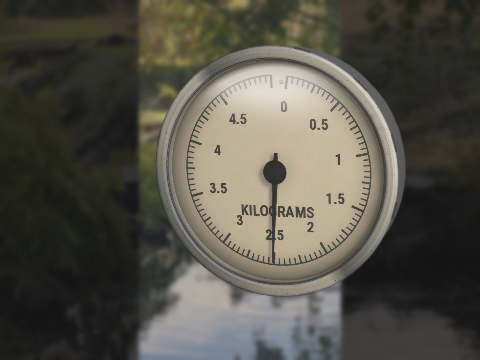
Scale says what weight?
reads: 2.5 kg
